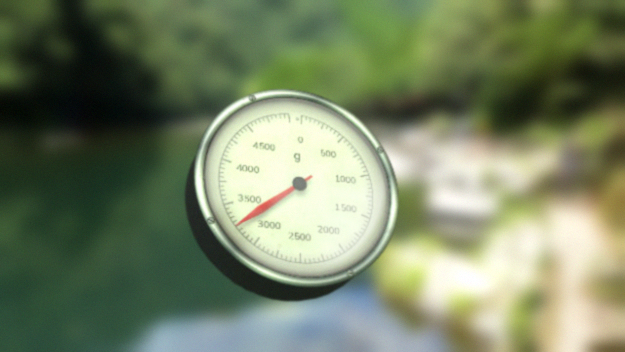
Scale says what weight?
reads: 3250 g
